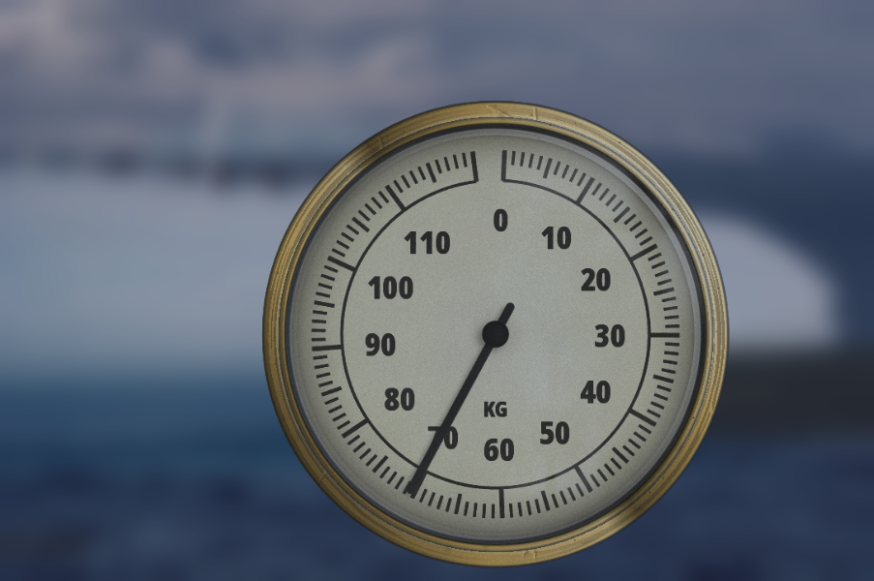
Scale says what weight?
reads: 70.5 kg
